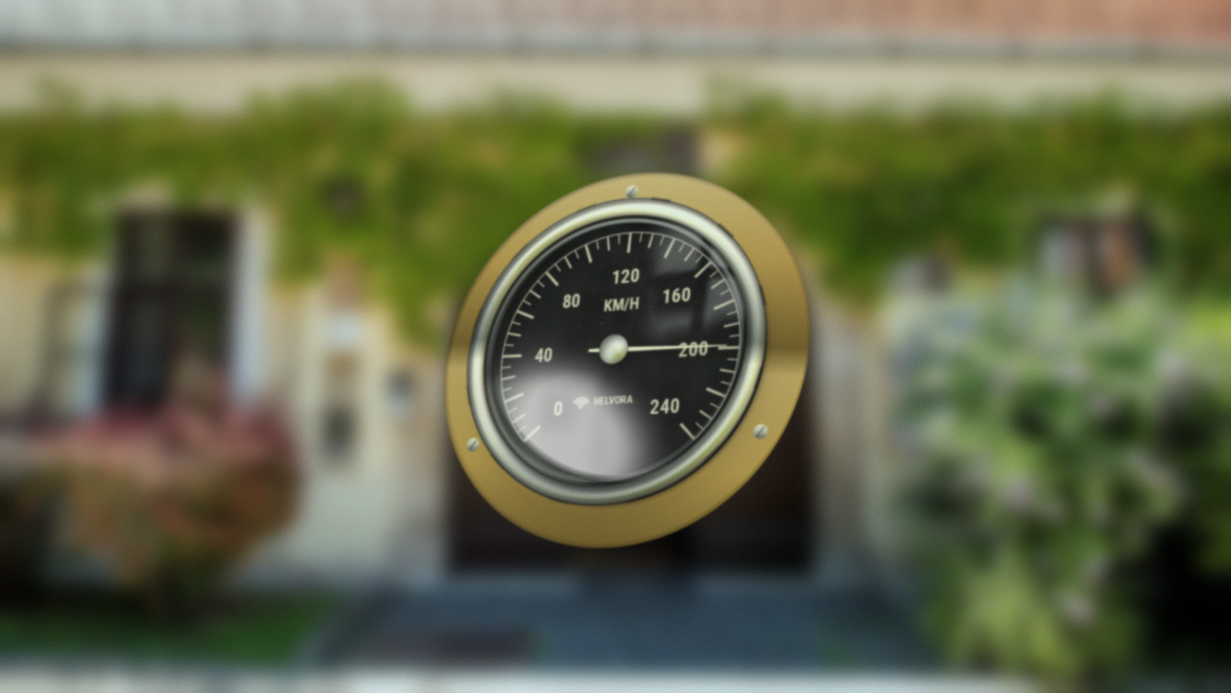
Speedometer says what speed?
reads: 200 km/h
